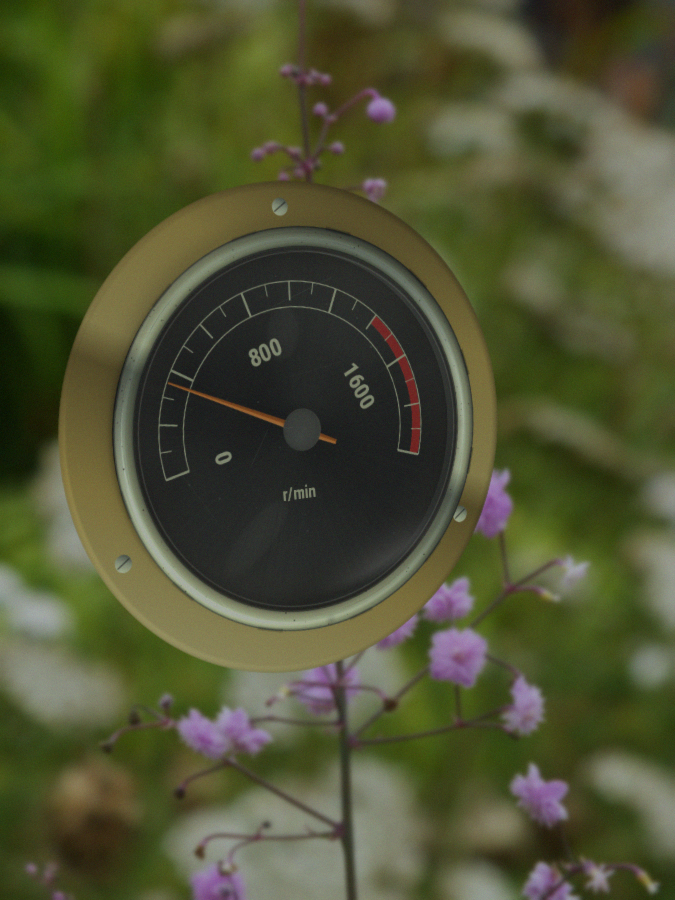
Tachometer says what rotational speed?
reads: 350 rpm
